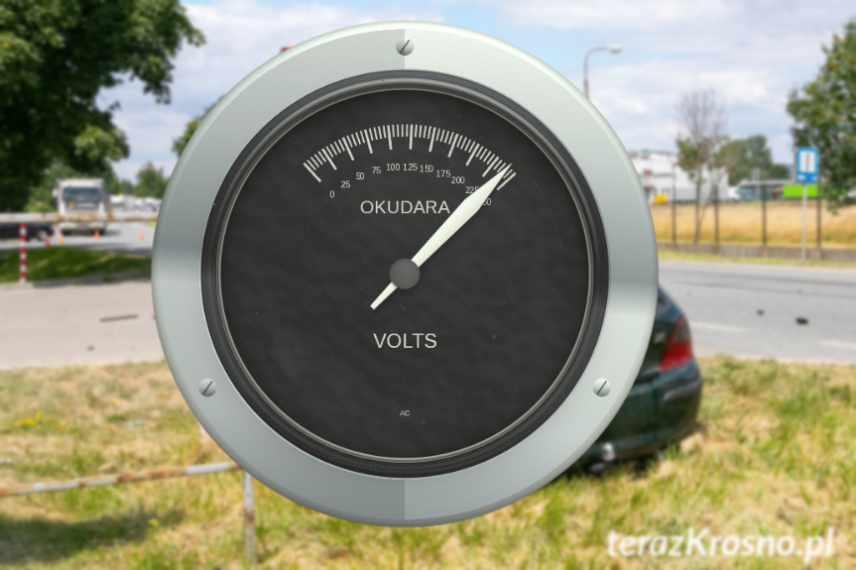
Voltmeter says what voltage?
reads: 240 V
